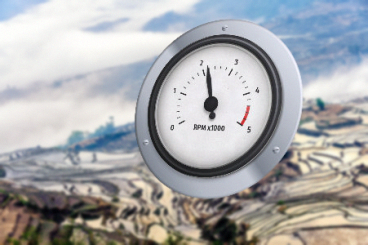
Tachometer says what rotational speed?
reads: 2200 rpm
